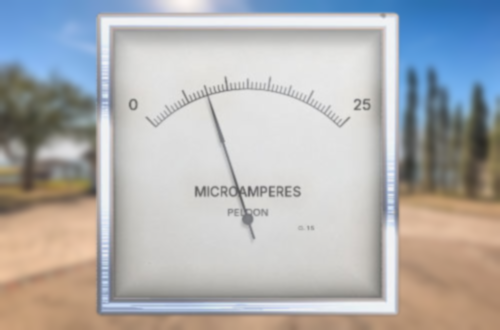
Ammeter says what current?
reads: 7.5 µA
